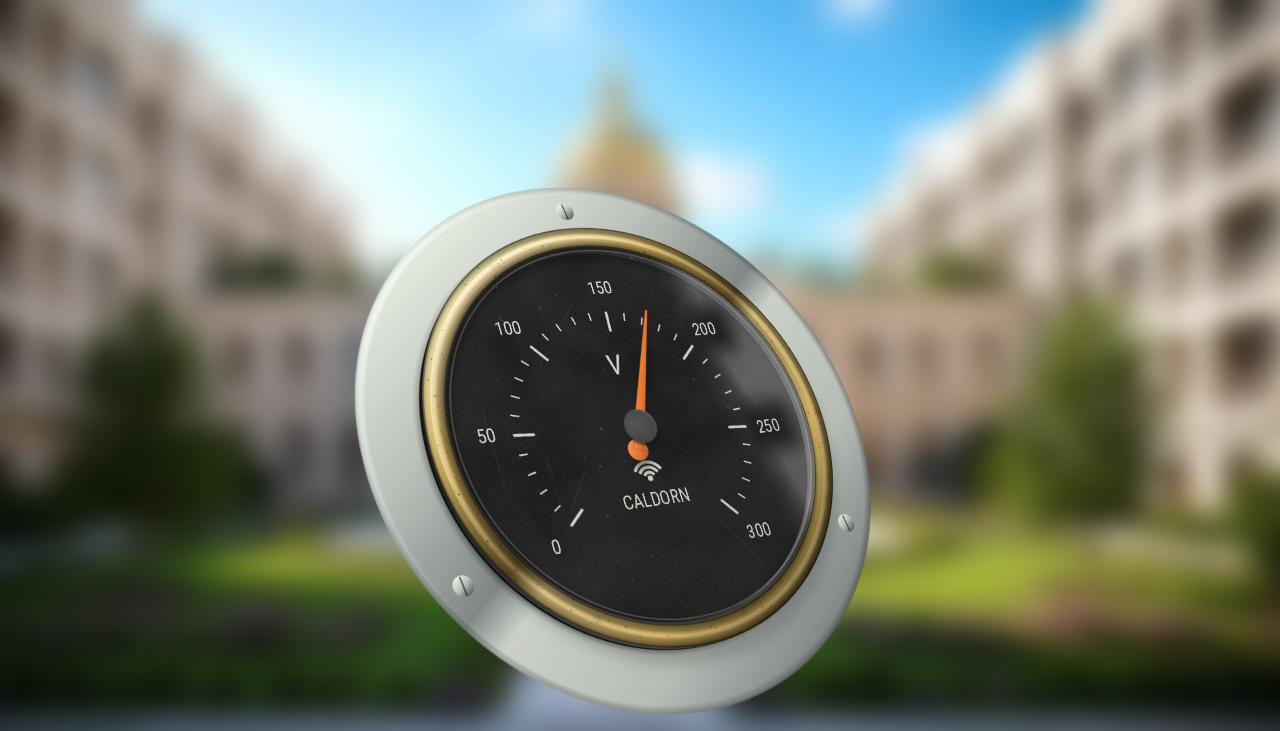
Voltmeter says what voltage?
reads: 170 V
